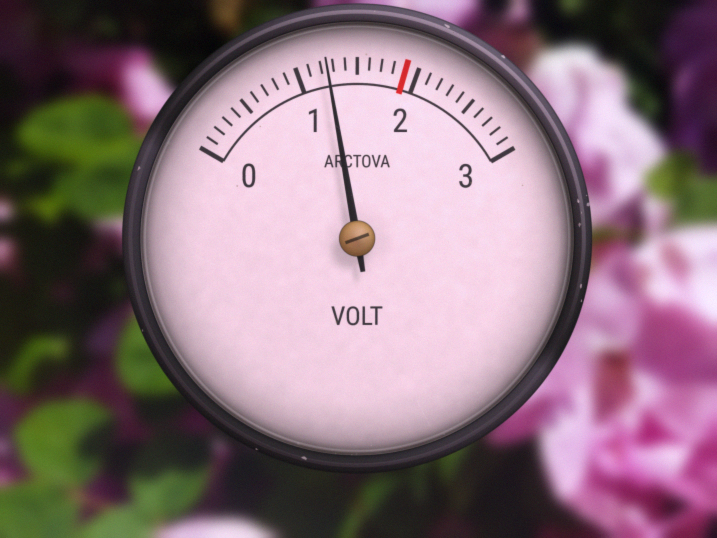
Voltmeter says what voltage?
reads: 1.25 V
